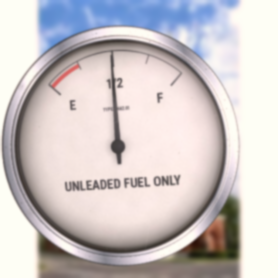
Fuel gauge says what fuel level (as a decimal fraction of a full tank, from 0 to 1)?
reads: 0.5
